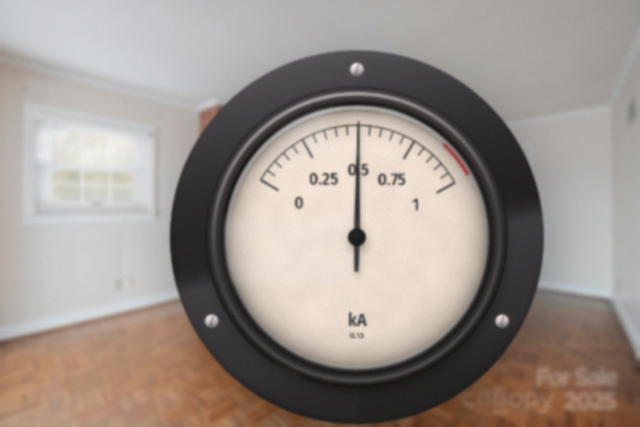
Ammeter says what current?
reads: 0.5 kA
